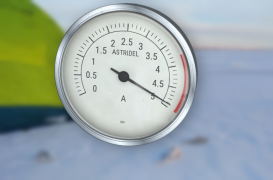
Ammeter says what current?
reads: 4.9 A
